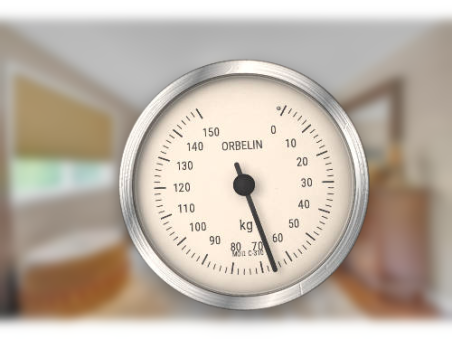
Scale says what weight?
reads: 66 kg
